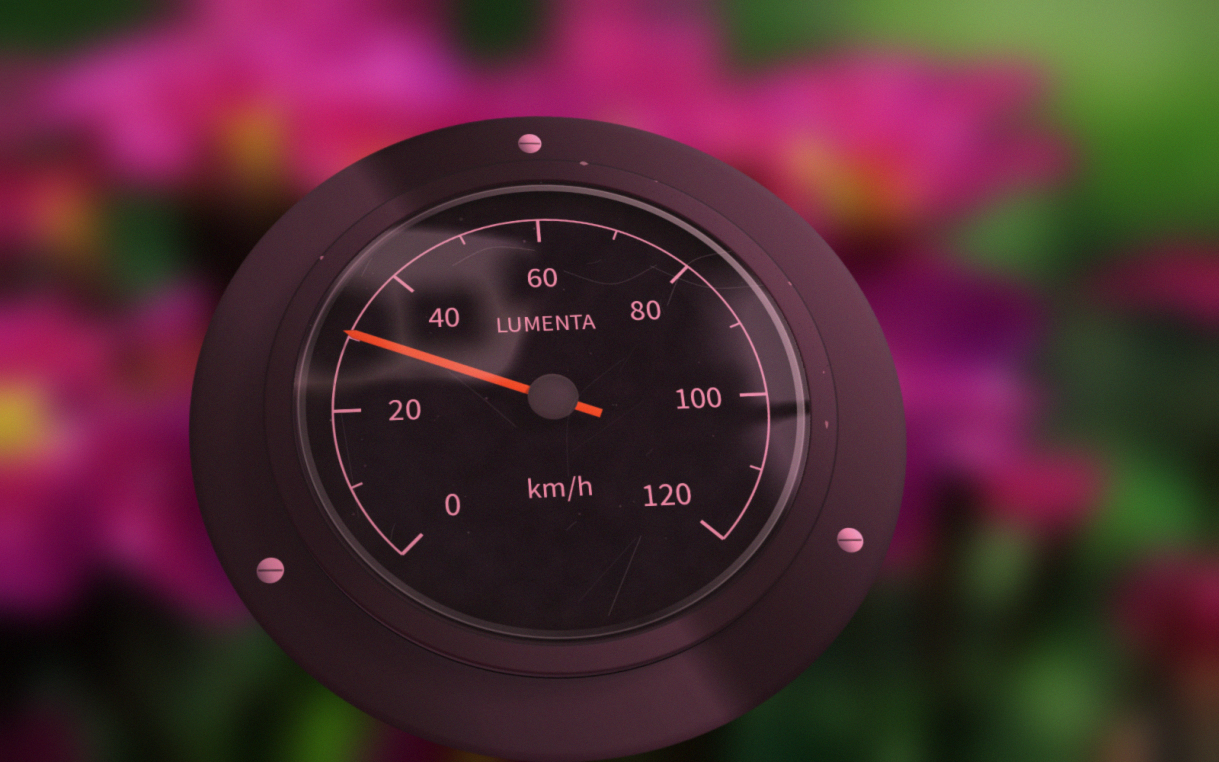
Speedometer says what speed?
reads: 30 km/h
